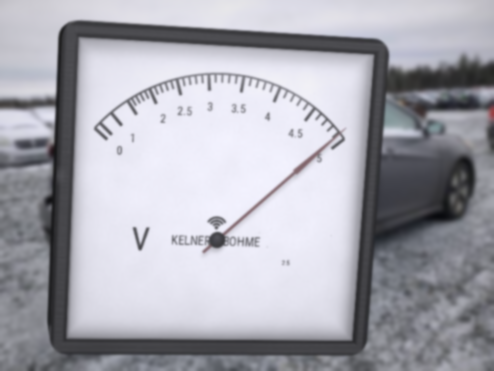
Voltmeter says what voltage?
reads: 4.9 V
